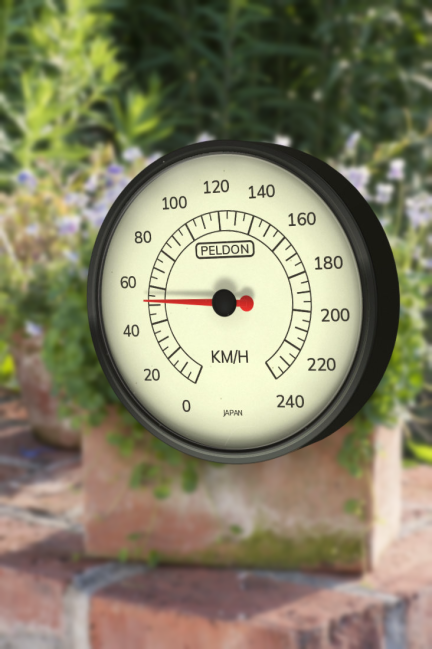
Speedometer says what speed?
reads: 52.5 km/h
